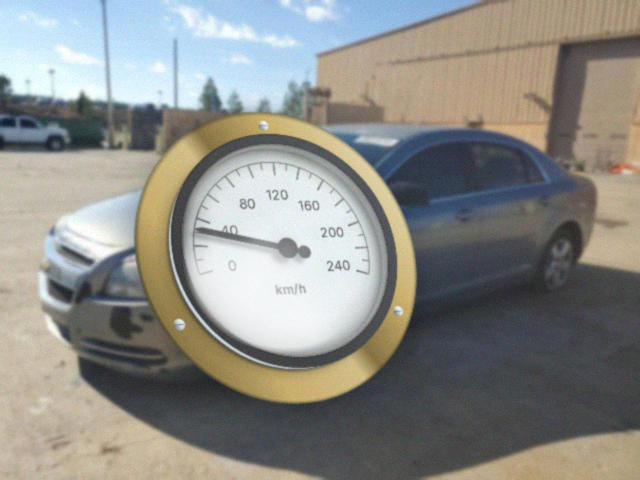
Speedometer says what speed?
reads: 30 km/h
